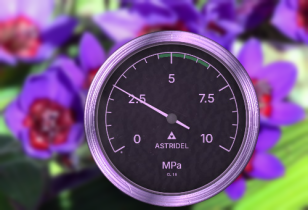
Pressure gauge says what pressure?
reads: 2.5 MPa
